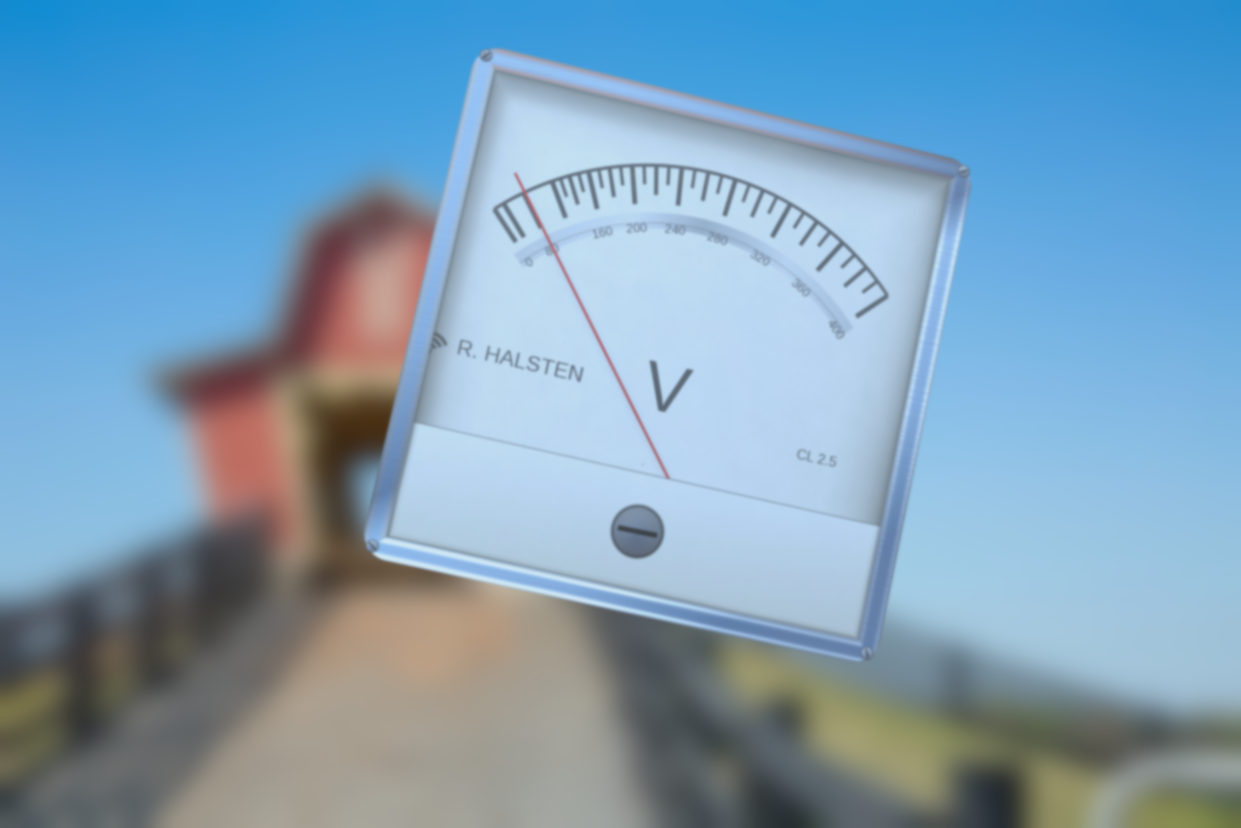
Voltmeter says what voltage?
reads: 80 V
